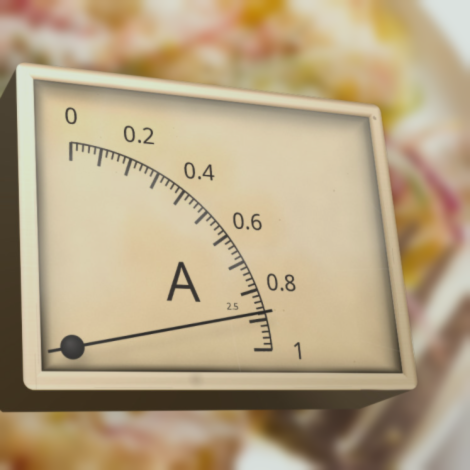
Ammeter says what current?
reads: 0.88 A
